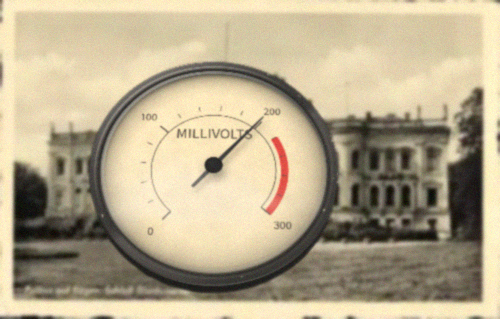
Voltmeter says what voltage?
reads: 200 mV
